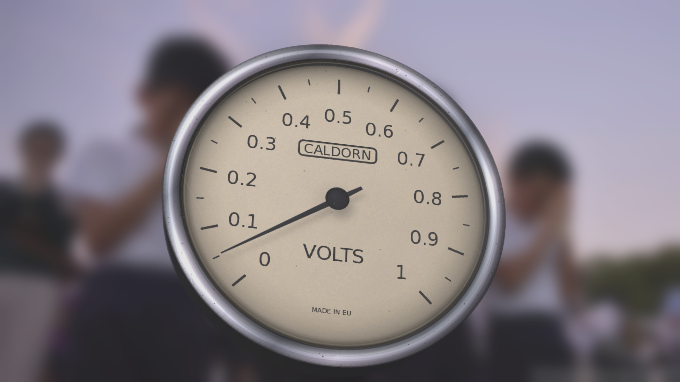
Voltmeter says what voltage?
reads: 0.05 V
